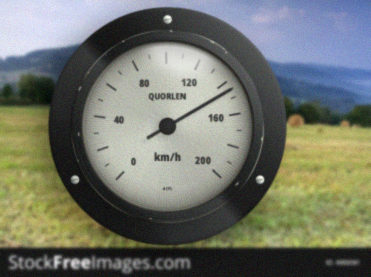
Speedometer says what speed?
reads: 145 km/h
